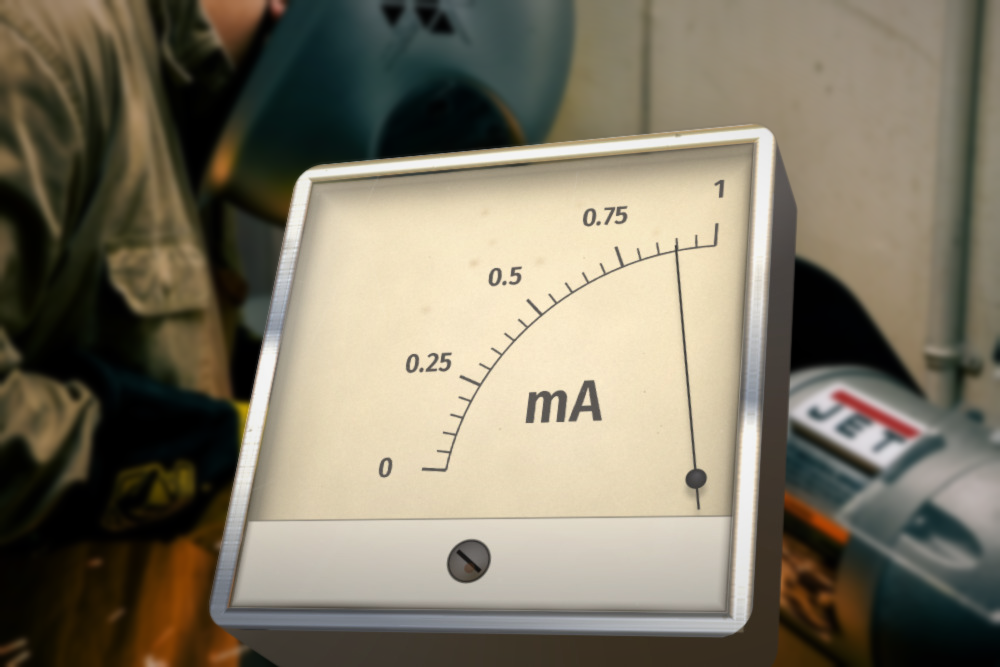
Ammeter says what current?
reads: 0.9 mA
